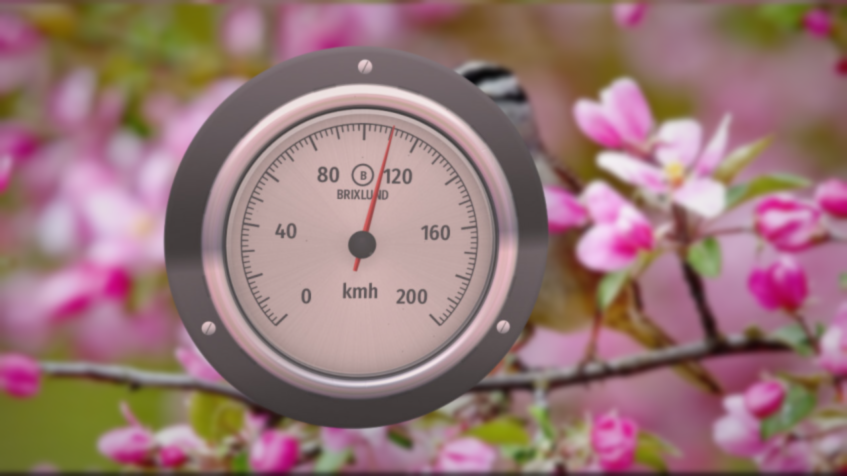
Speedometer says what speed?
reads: 110 km/h
